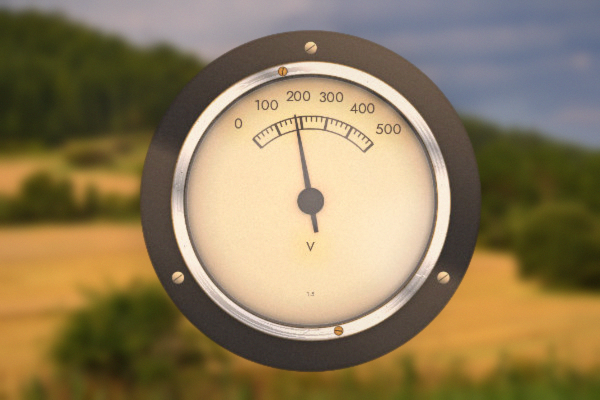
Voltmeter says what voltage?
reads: 180 V
